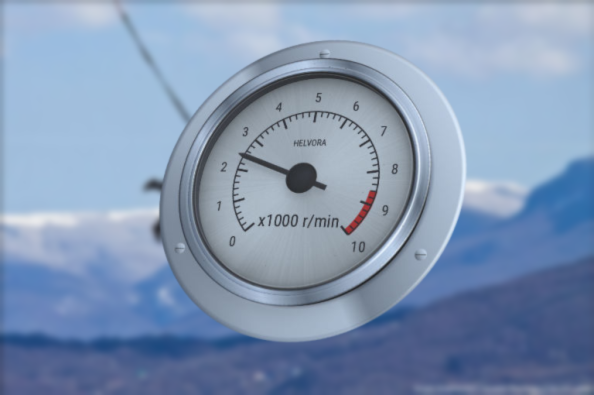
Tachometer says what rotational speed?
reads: 2400 rpm
